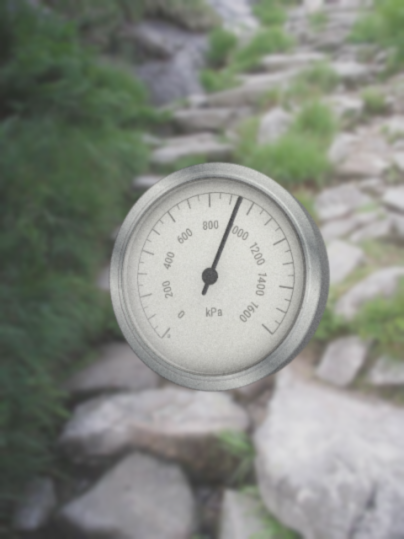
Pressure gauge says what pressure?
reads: 950 kPa
